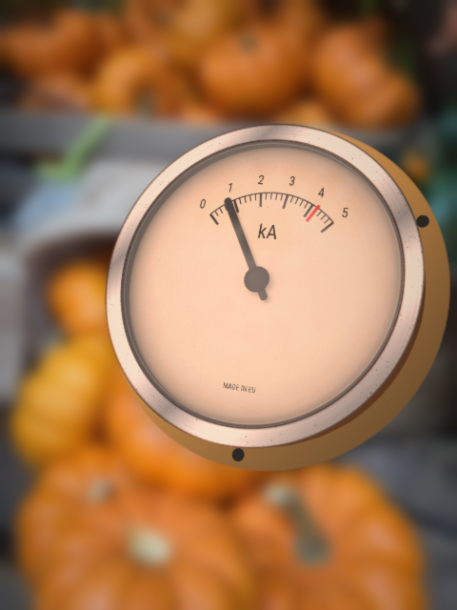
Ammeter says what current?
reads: 0.8 kA
